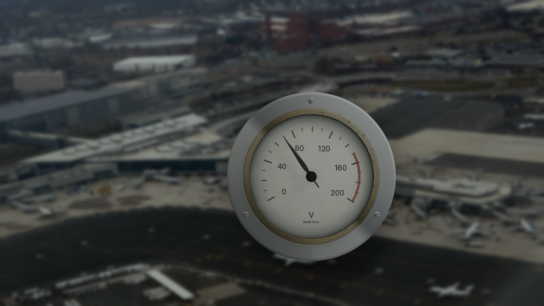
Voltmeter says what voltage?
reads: 70 V
